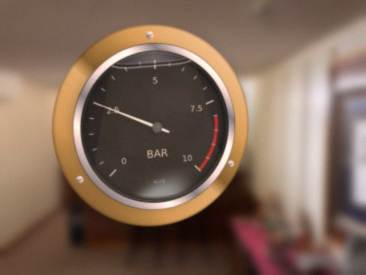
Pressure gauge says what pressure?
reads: 2.5 bar
